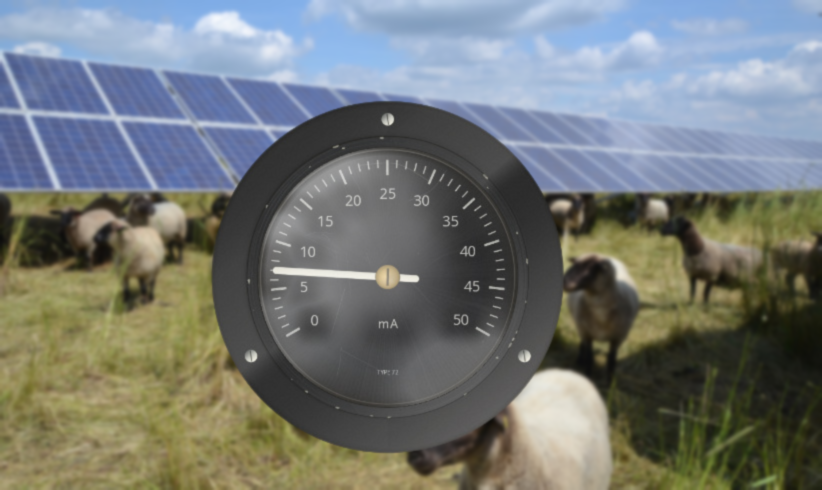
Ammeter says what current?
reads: 7 mA
